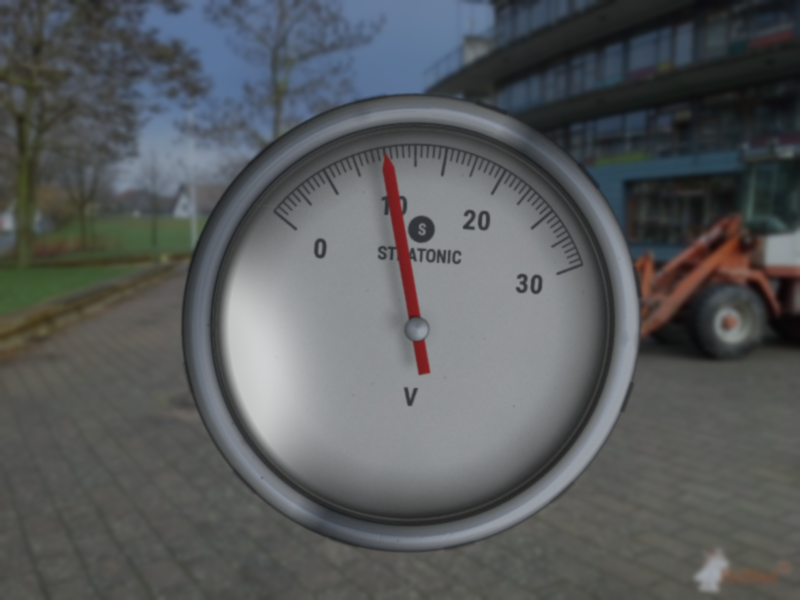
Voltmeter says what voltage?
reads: 10 V
